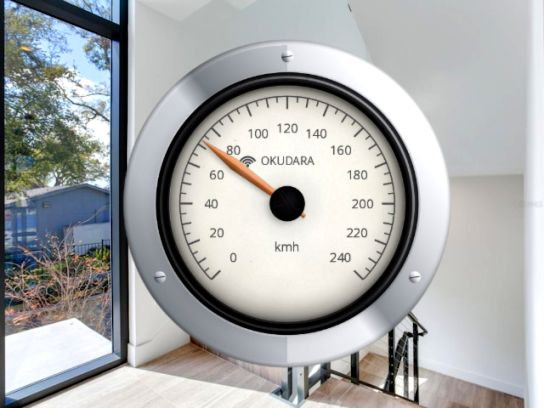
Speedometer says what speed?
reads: 72.5 km/h
